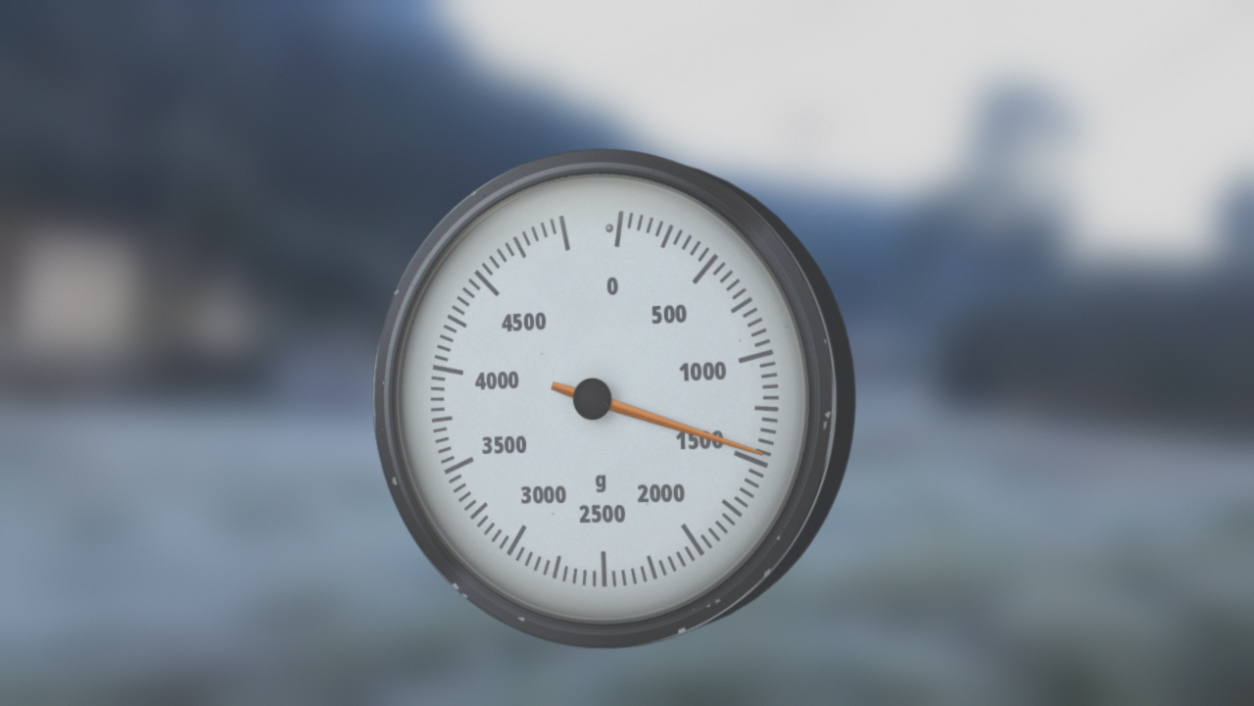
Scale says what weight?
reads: 1450 g
